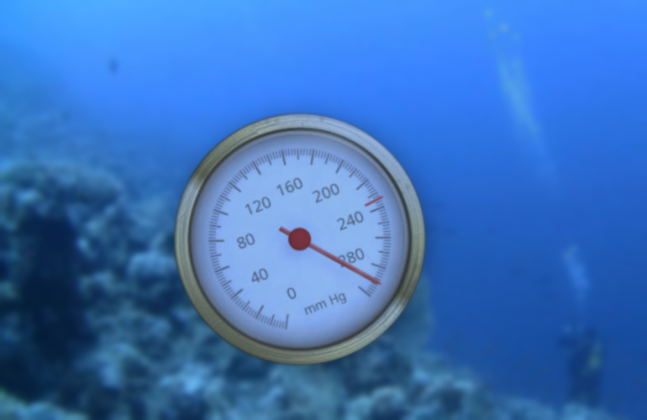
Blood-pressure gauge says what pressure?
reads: 290 mmHg
